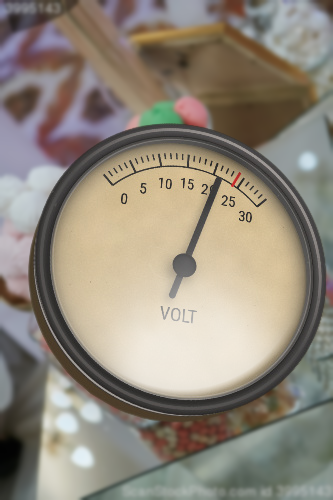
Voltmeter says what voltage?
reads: 21 V
